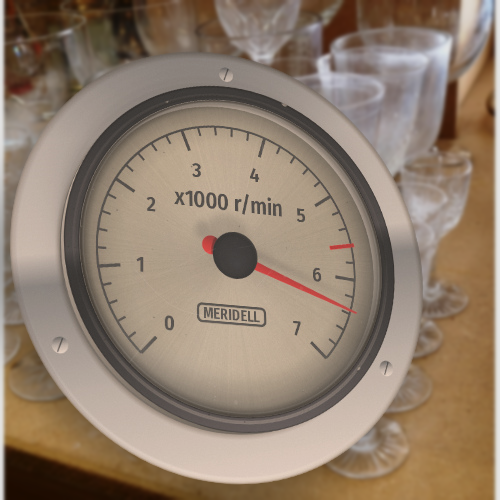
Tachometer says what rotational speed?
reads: 6400 rpm
